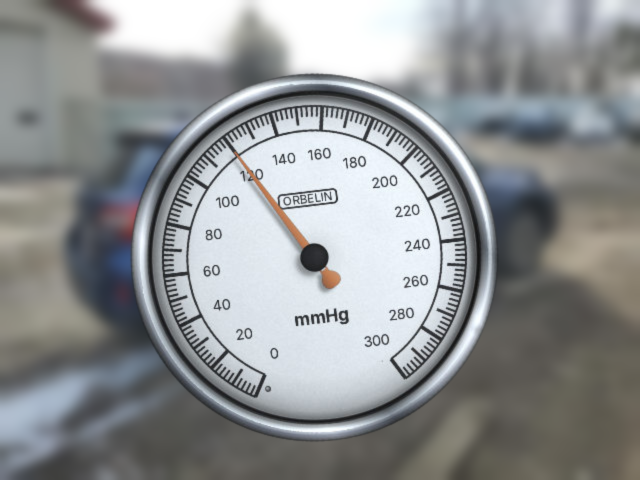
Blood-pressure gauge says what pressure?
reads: 120 mmHg
